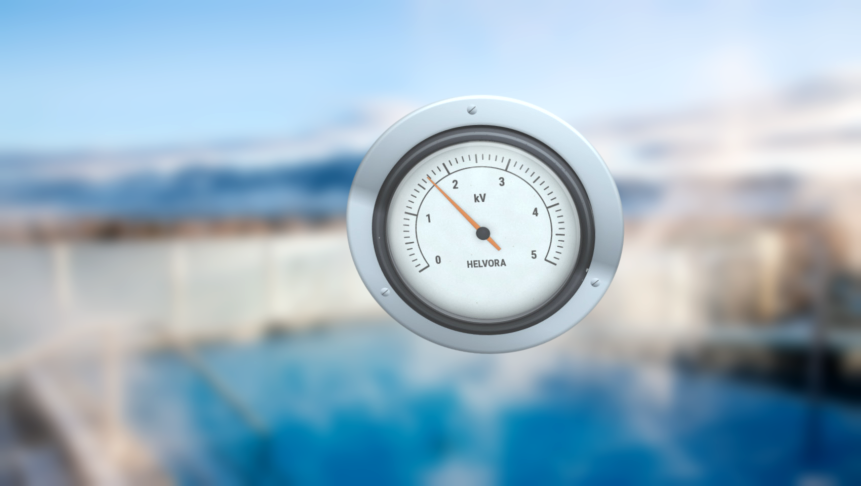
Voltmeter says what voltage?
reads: 1.7 kV
